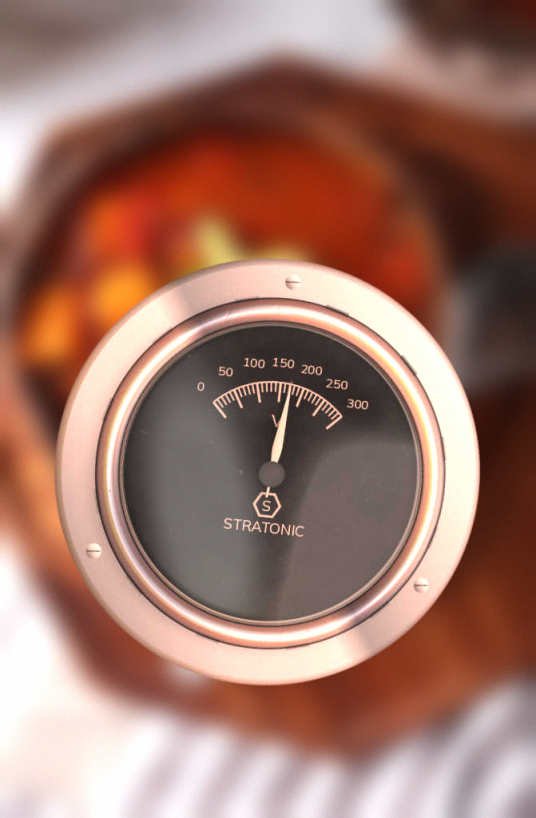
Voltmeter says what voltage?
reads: 170 V
